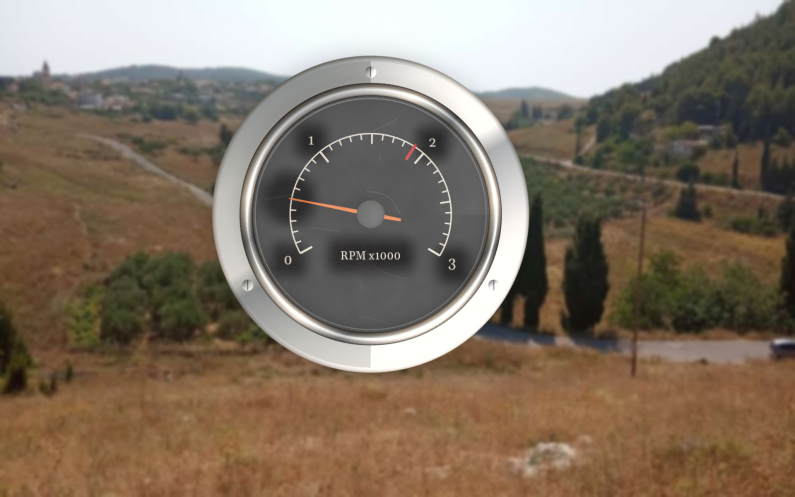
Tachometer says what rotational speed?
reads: 500 rpm
